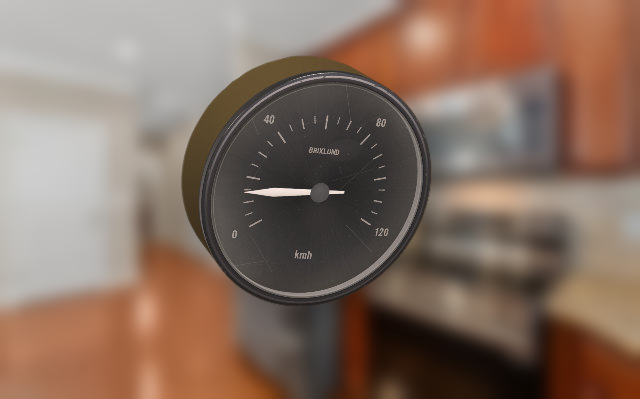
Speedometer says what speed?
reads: 15 km/h
